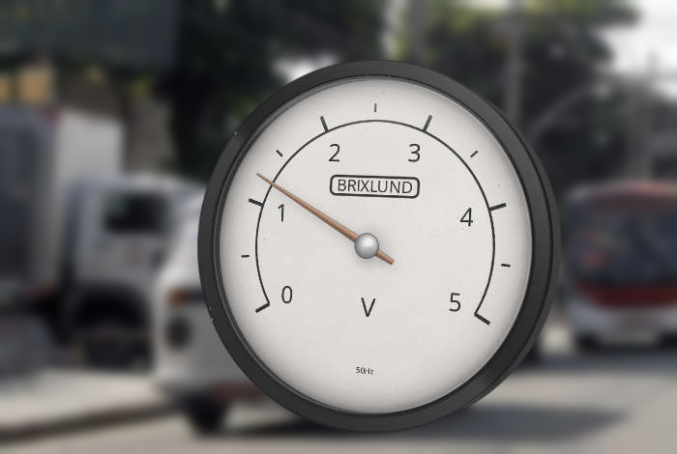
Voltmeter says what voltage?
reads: 1.25 V
